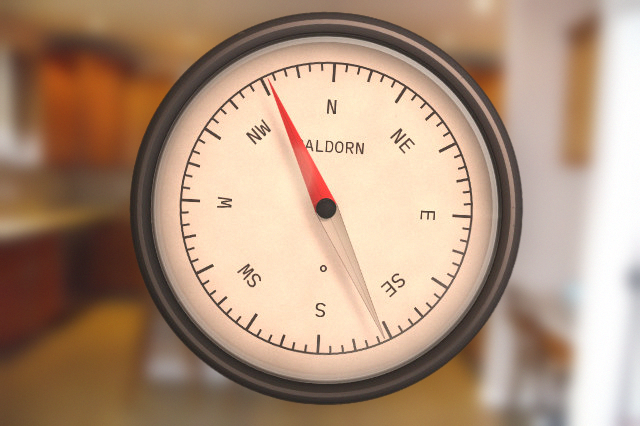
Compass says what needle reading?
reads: 332.5 °
